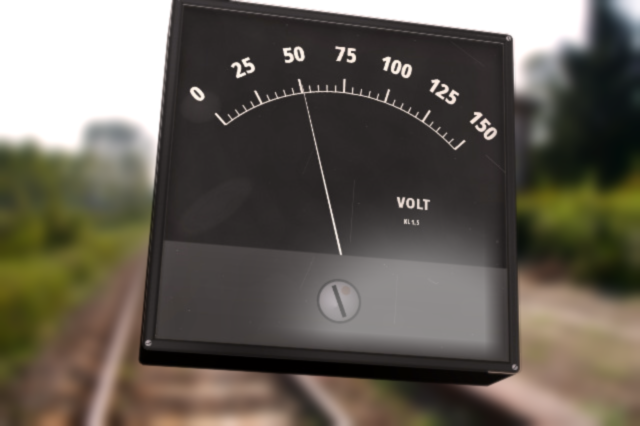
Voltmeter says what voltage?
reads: 50 V
